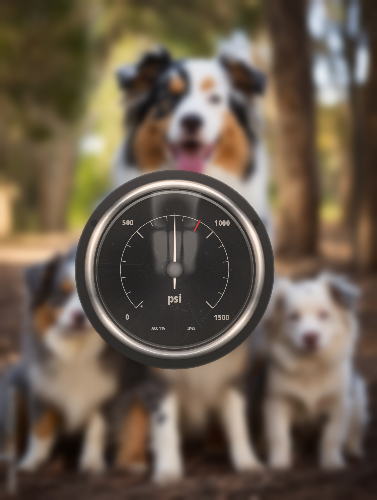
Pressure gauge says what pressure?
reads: 750 psi
